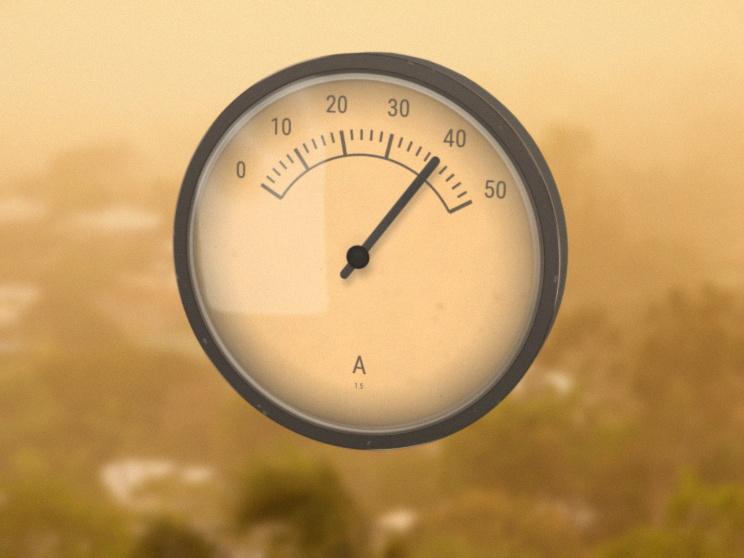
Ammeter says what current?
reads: 40 A
